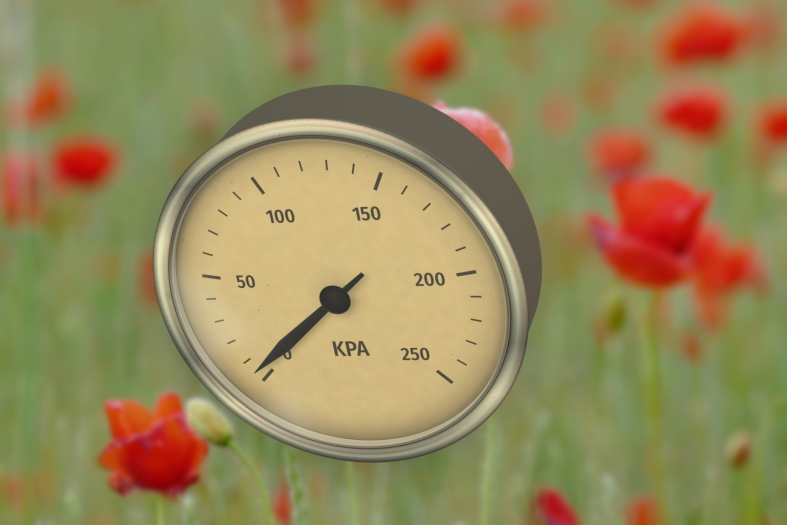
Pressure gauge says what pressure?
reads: 5 kPa
